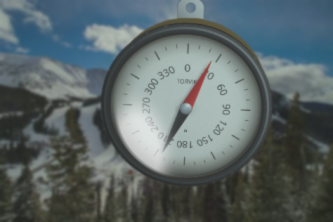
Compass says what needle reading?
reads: 25 °
